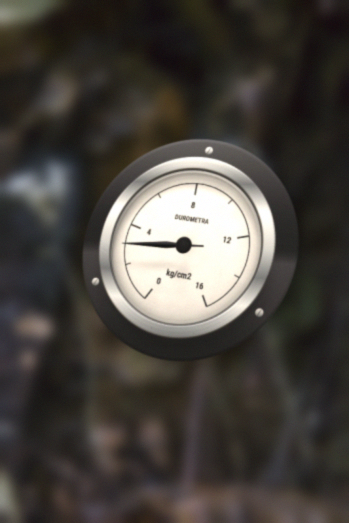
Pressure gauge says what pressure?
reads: 3 kg/cm²
